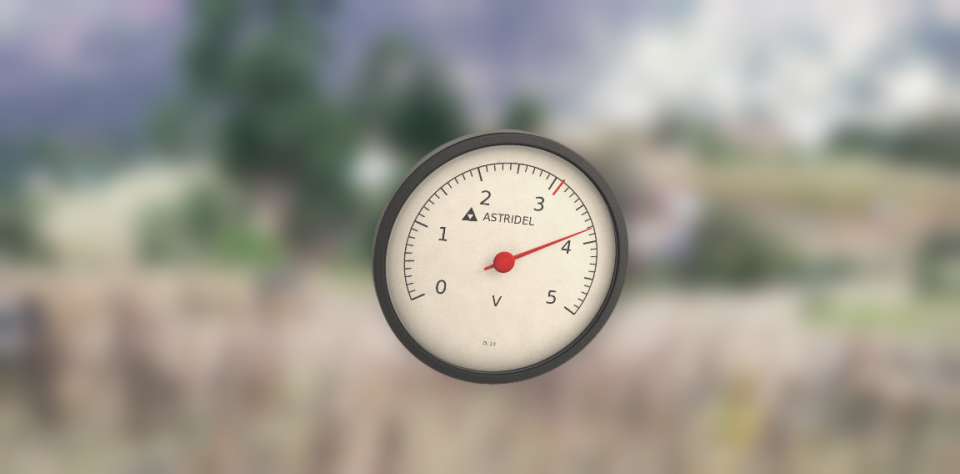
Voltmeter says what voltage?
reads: 3.8 V
